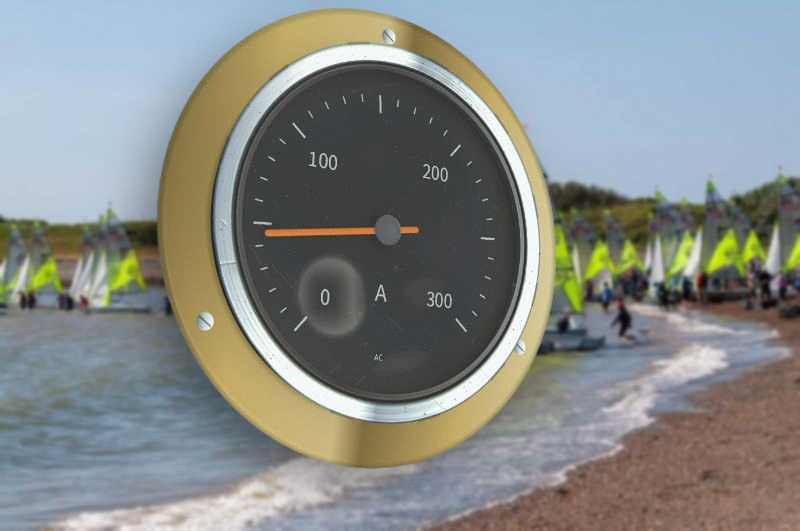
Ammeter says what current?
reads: 45 A
